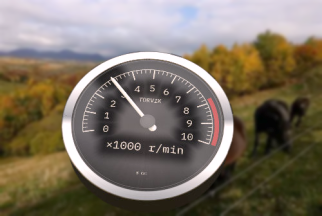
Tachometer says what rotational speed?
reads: 3000 rpm
